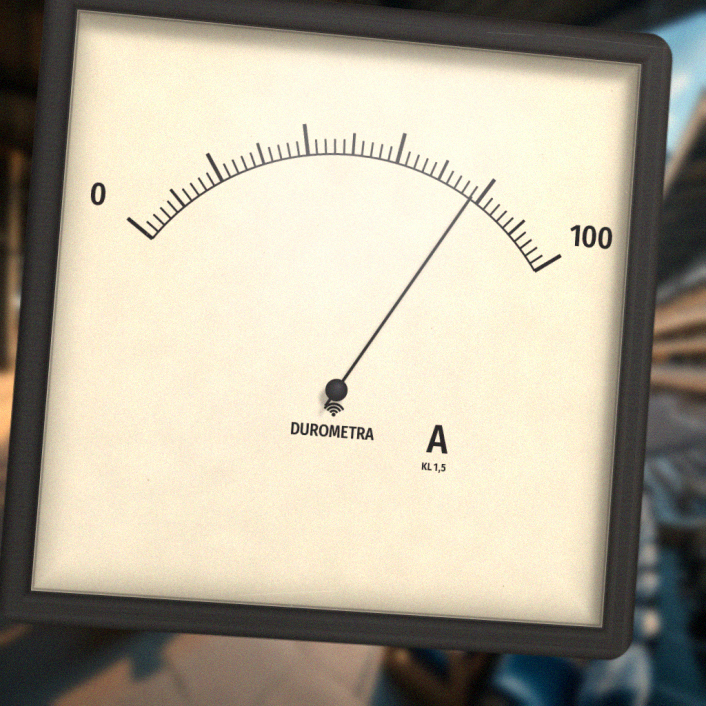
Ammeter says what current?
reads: 78 A
